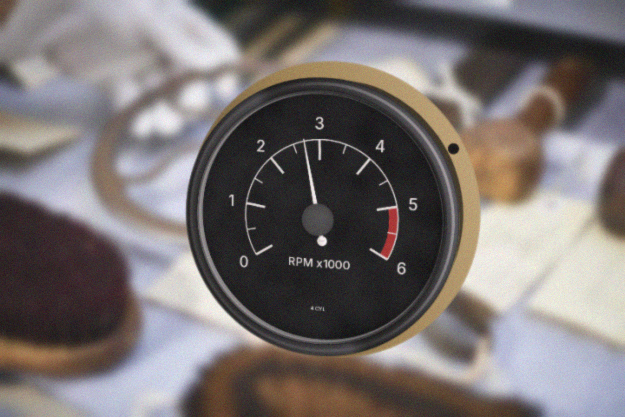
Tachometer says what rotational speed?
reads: 2750 rpm
